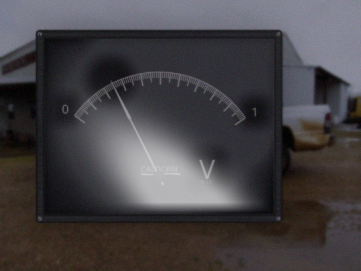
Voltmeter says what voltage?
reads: 0.25 V
